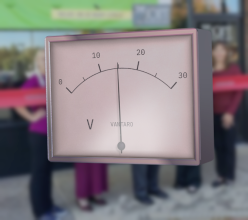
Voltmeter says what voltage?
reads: 15 V
